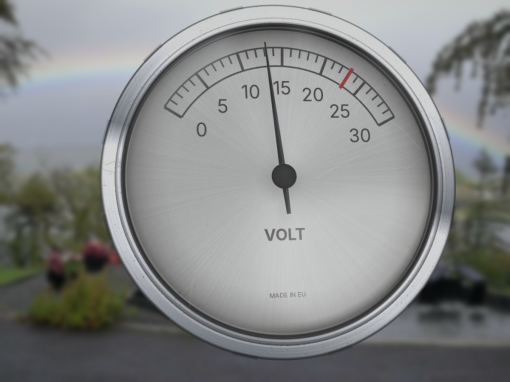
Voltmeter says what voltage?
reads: 13 V
